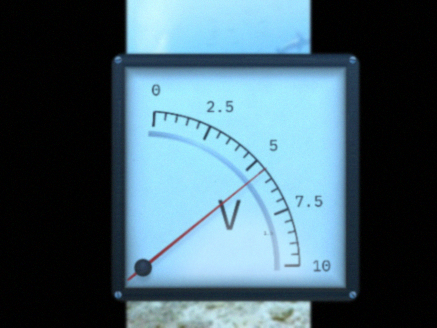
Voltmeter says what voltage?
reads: 5.5 V
